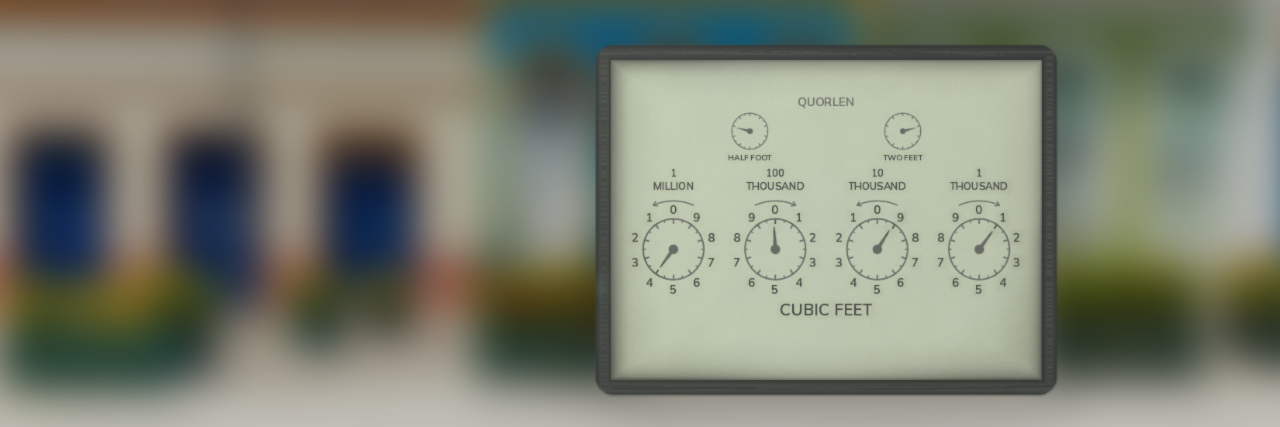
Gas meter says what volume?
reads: 399100 ft³
